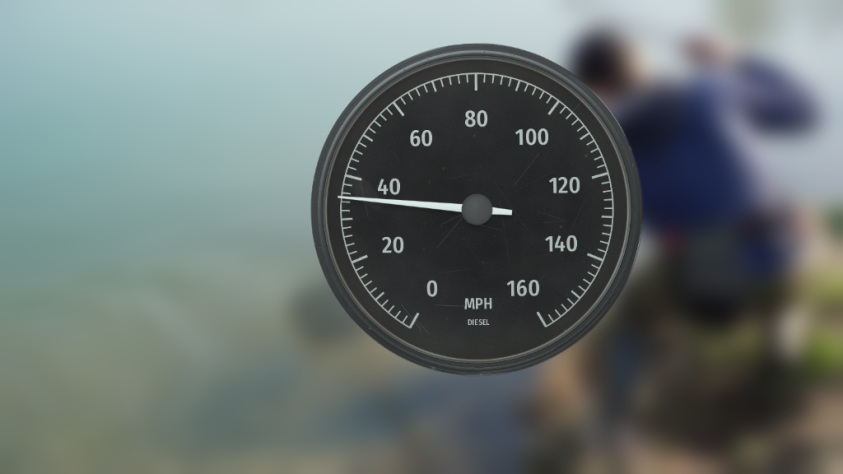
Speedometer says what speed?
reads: 35 mph
